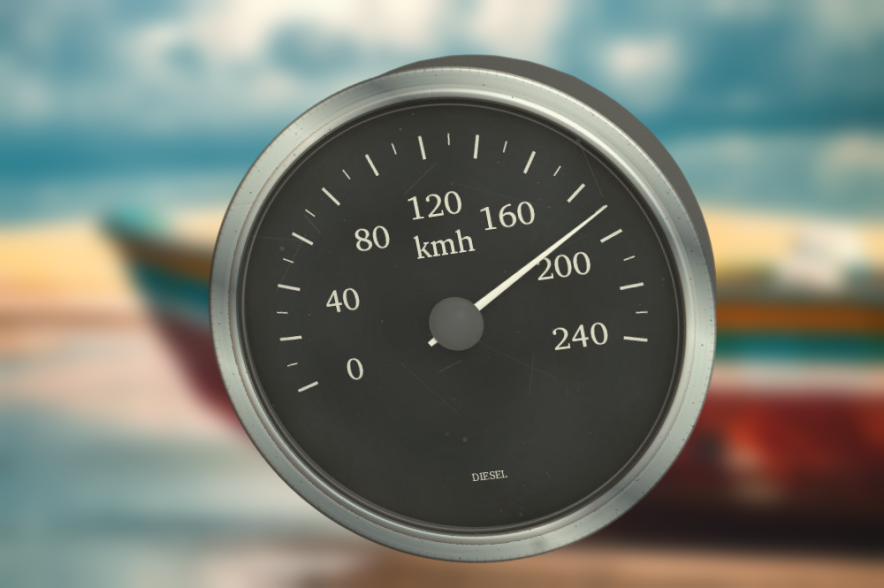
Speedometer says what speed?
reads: 190 km/h
